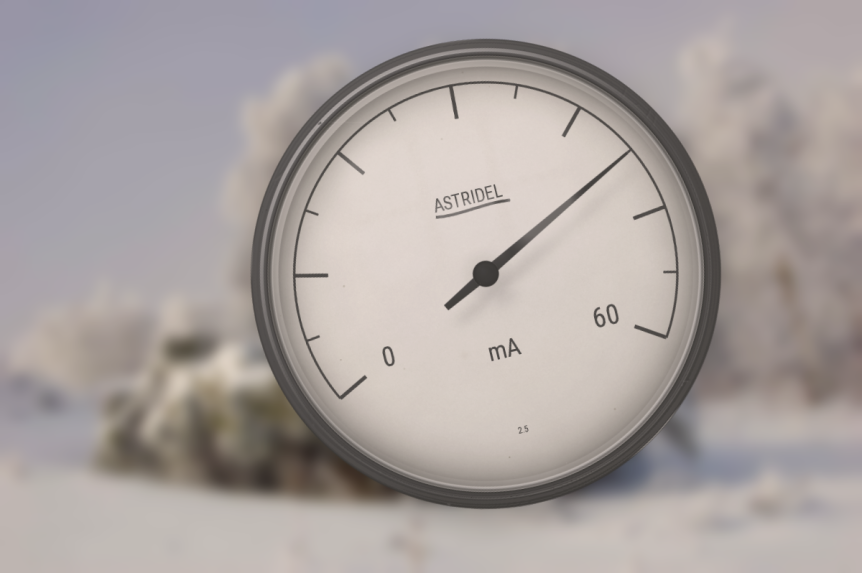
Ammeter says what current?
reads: 45 mA
